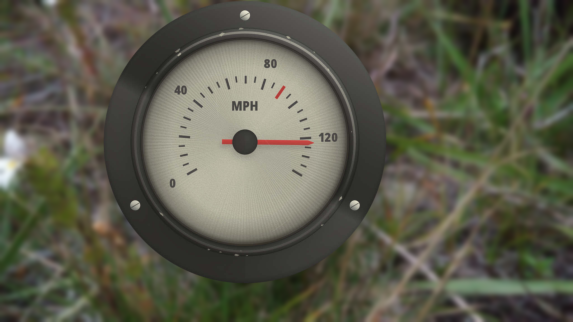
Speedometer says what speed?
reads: 122.5 mph
